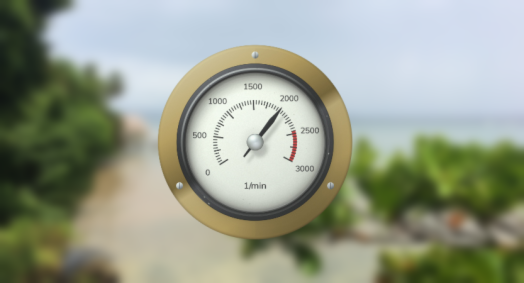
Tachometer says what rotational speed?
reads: 2000 rpm
